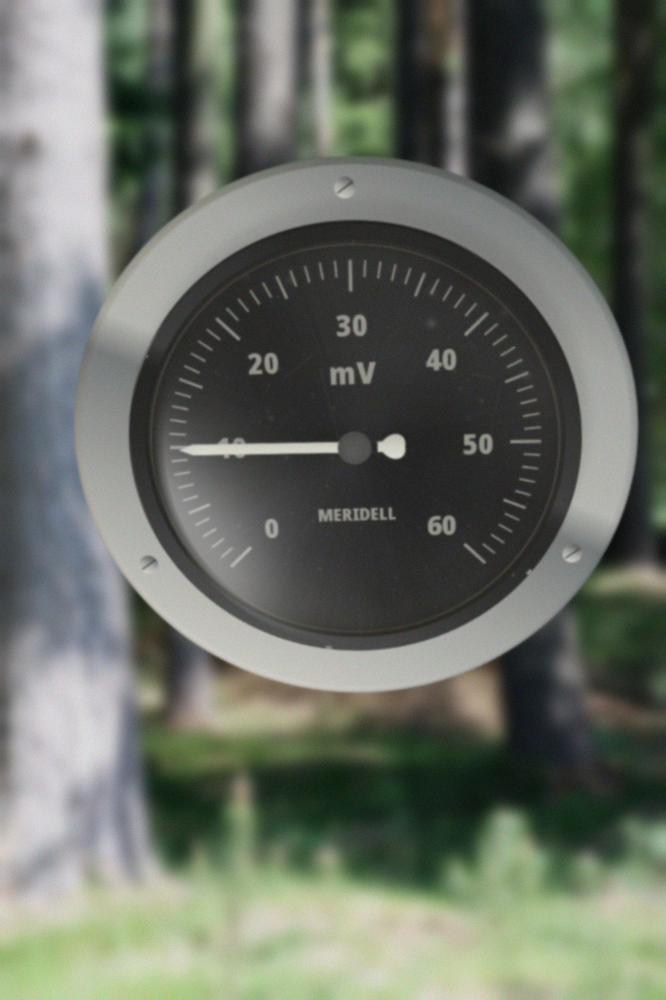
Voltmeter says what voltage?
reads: 10 mV
